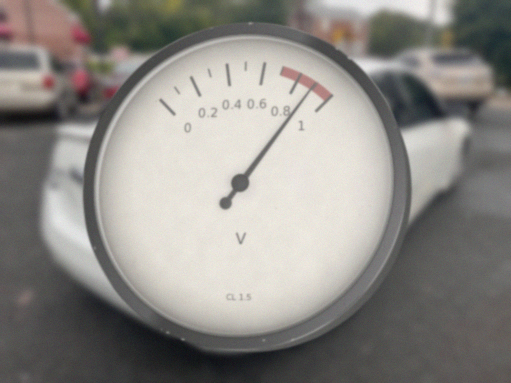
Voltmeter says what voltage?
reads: 0.9 V
